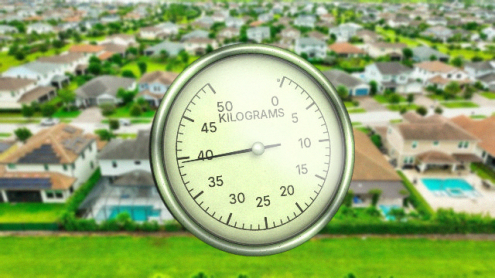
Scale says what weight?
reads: 39.5 kg
